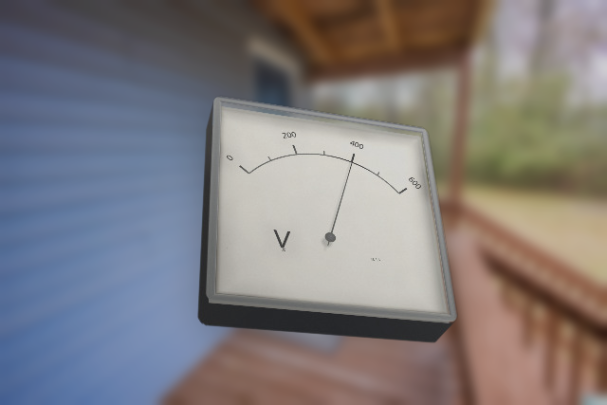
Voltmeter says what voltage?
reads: 400 V
